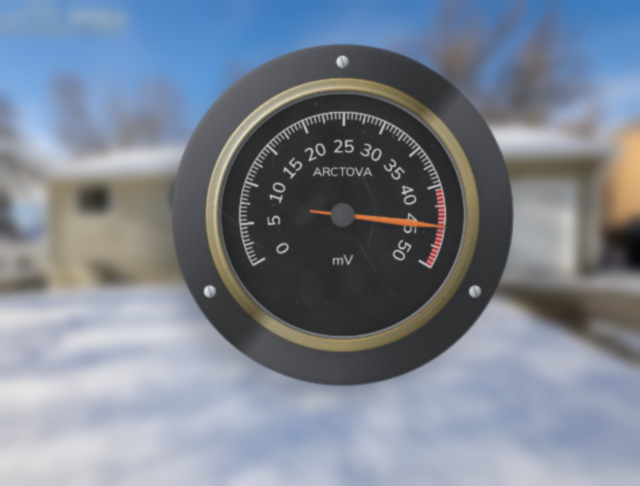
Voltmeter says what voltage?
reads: 45 mV
